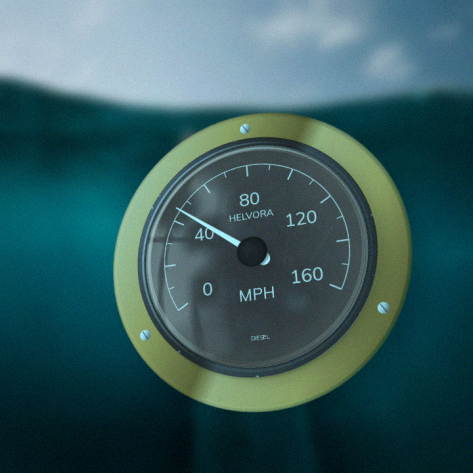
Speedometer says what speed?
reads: 45 mph
